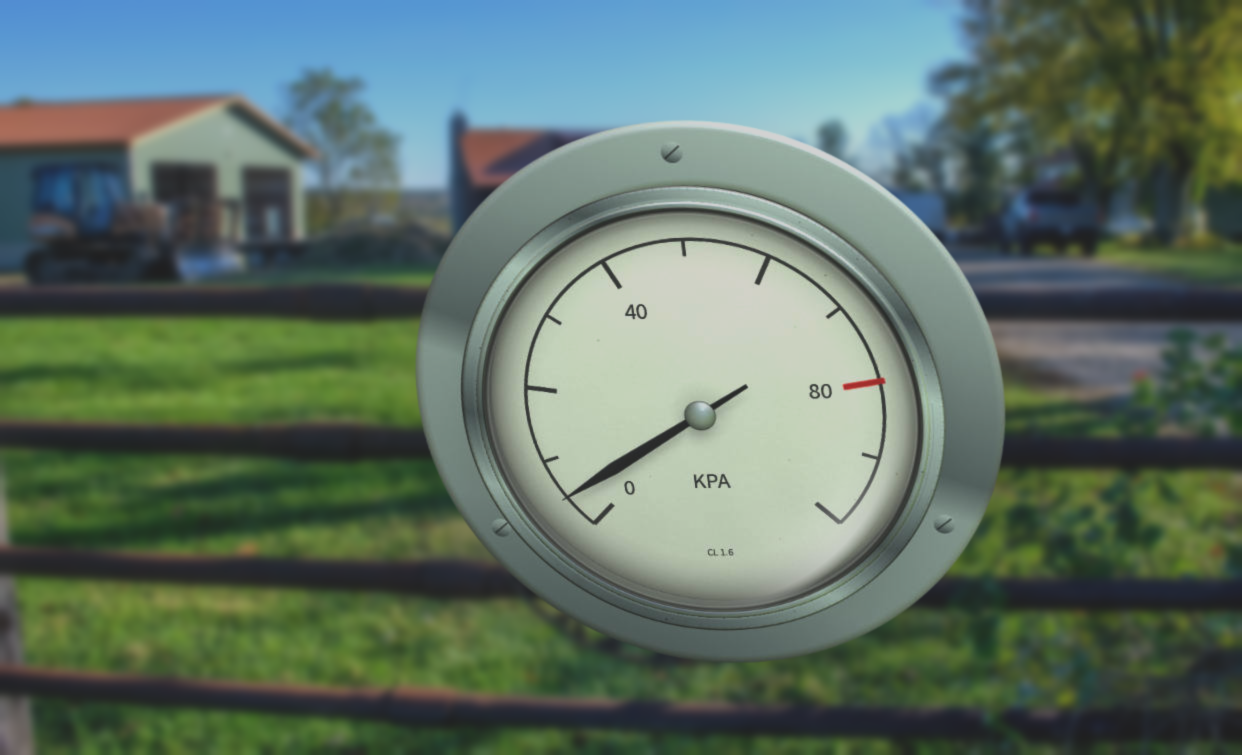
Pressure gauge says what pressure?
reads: 5 kPa
